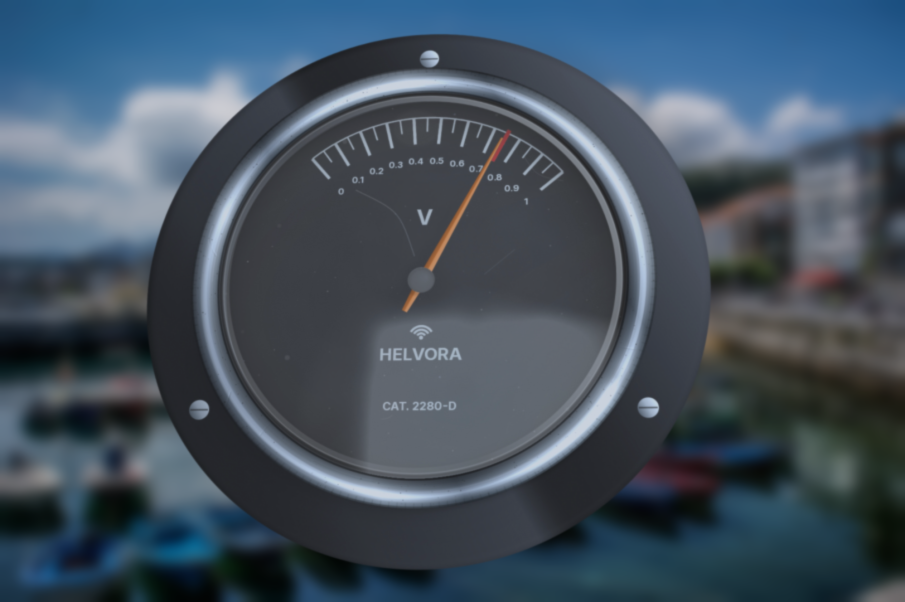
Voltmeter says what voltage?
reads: 0.75 V
